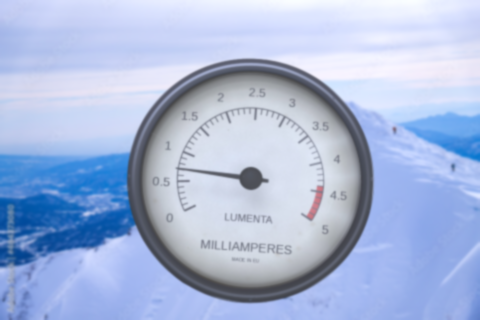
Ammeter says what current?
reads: 0.7 mA
